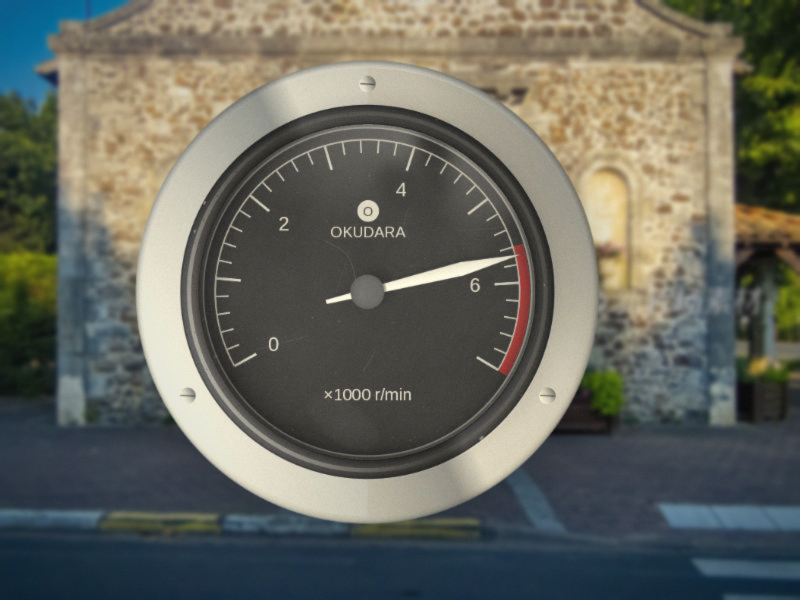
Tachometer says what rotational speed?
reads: 5700 rpm
